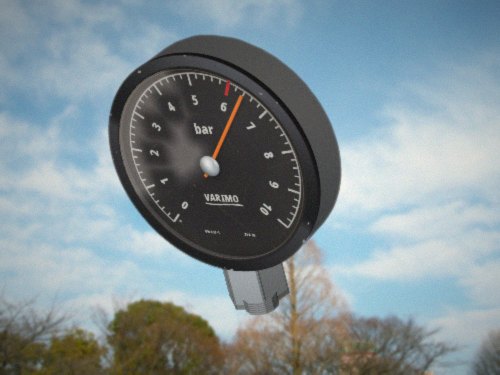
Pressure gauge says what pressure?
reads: 6.4 bar
